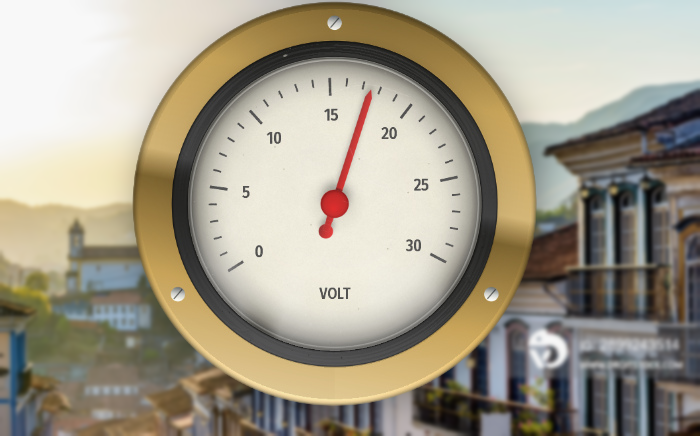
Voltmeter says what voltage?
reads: 17.5 V
